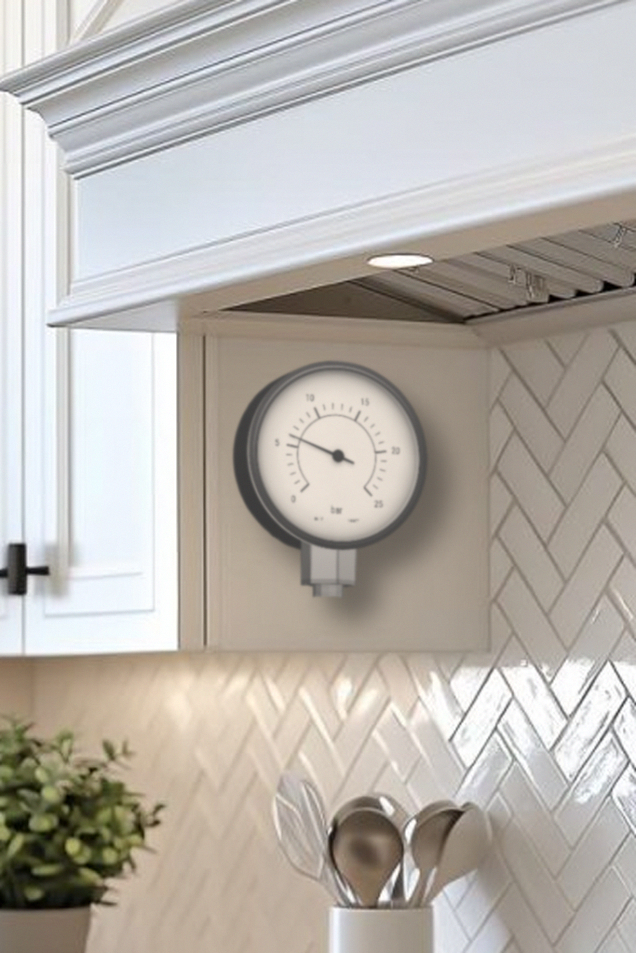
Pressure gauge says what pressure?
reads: 6 bar
